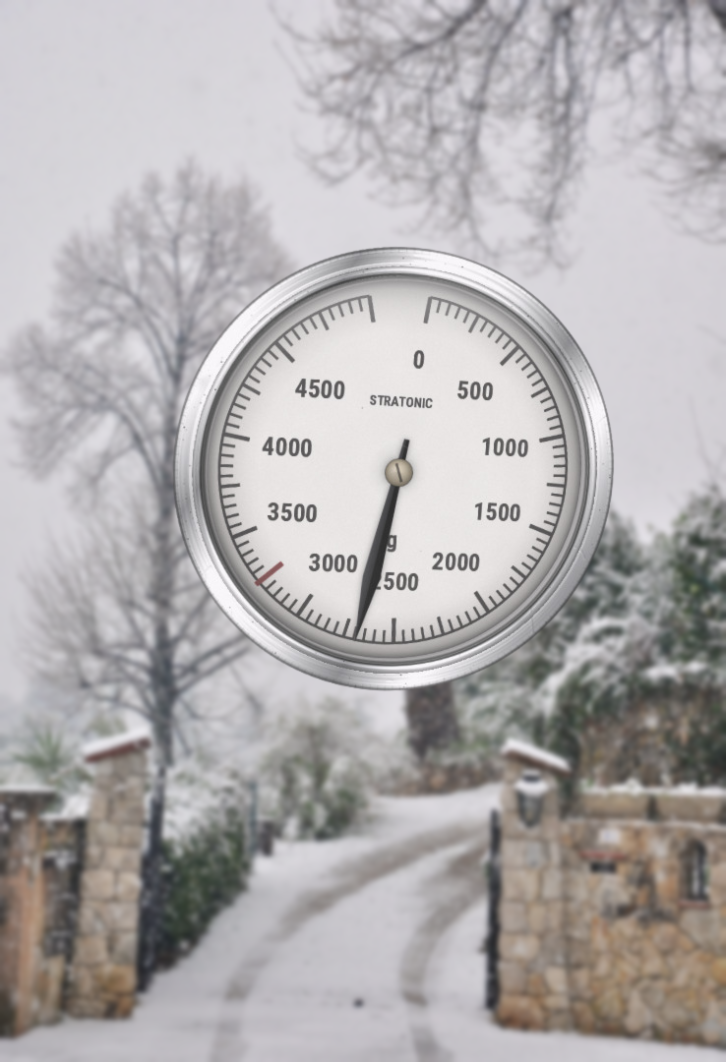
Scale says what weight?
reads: 2700 g
